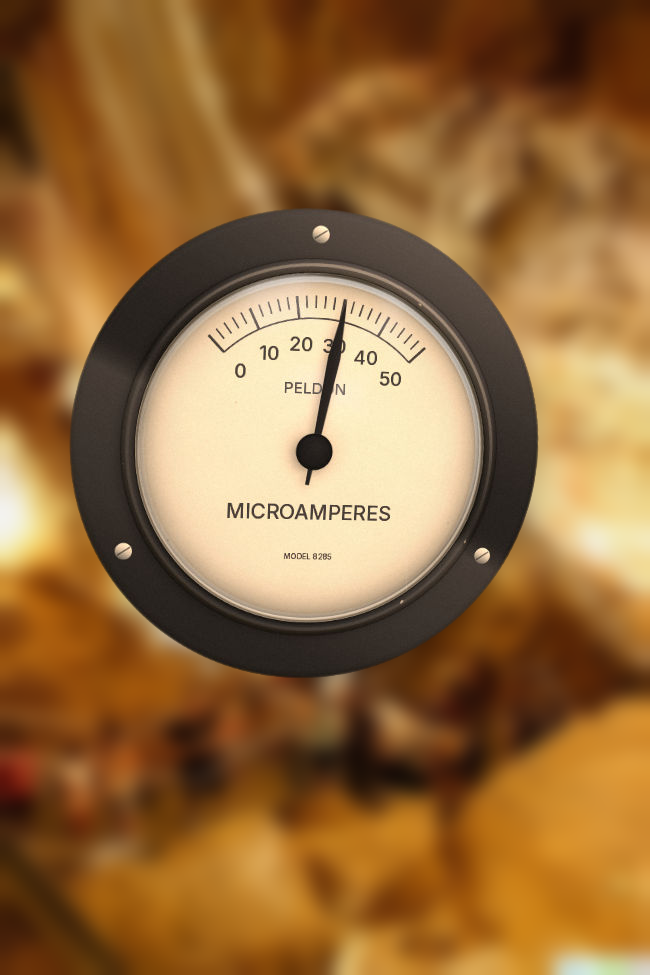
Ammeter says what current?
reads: 30 µA
